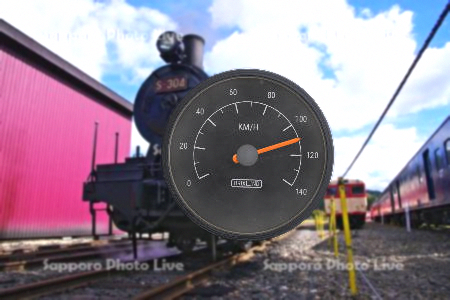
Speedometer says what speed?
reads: 110 km/h
